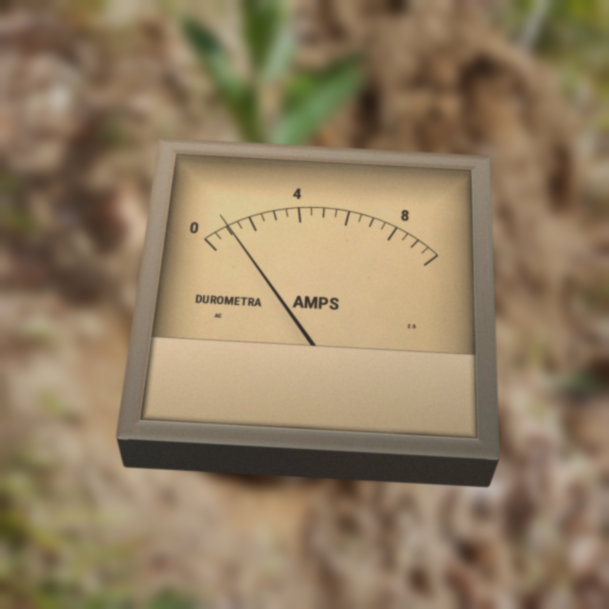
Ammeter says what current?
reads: 1 A
